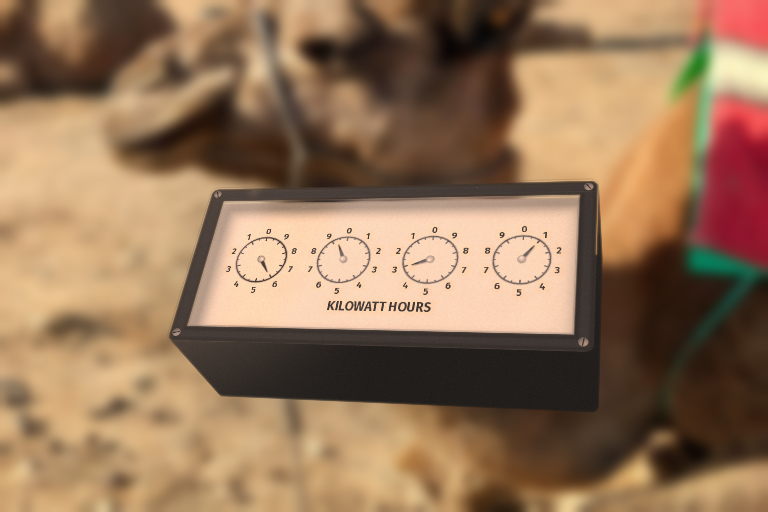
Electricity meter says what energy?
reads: 5931 kWh
